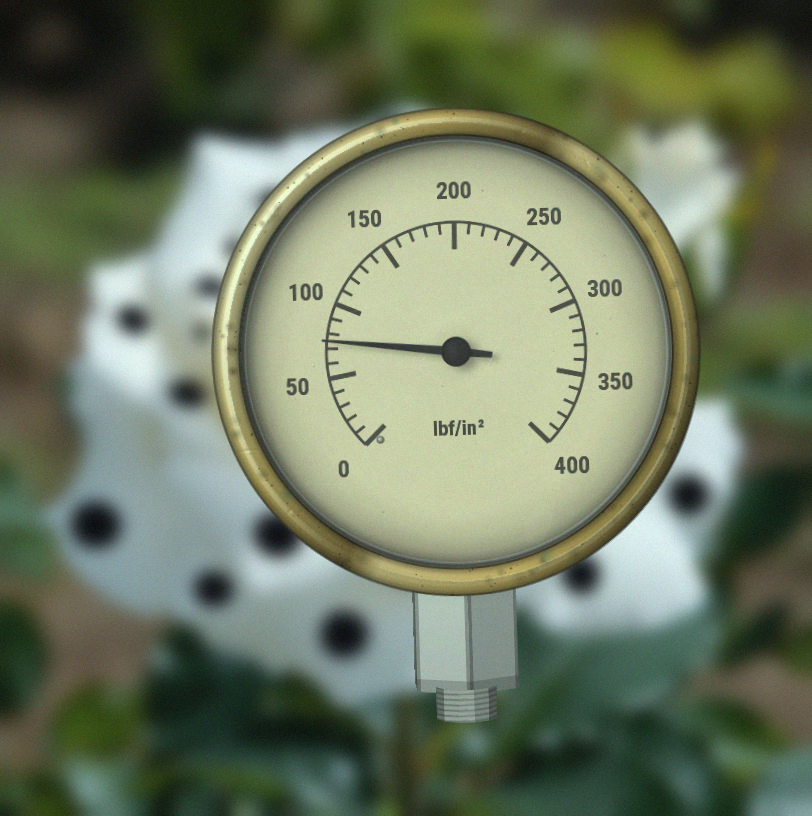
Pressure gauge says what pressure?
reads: 75 psi
